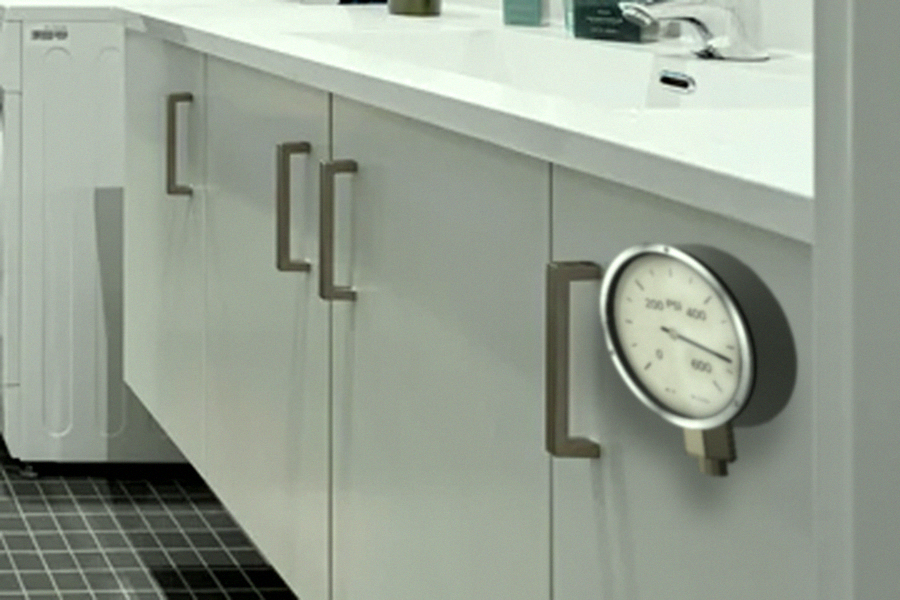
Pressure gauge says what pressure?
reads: 525 psi
